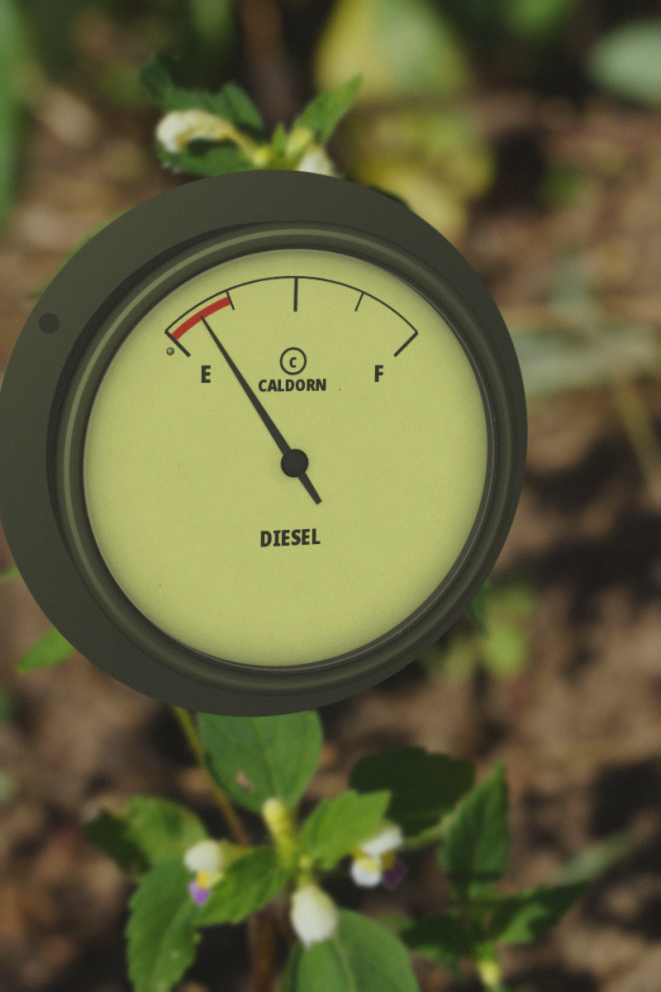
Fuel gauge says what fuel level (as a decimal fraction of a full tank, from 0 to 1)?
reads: 0.125
